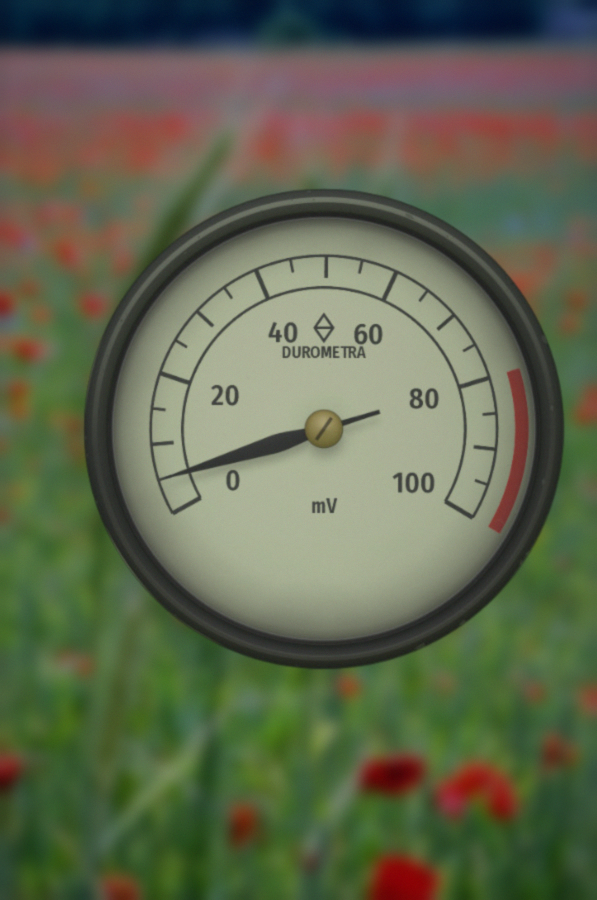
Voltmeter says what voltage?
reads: 5 mV
